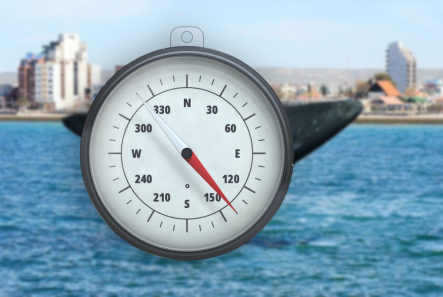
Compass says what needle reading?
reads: 140 °
